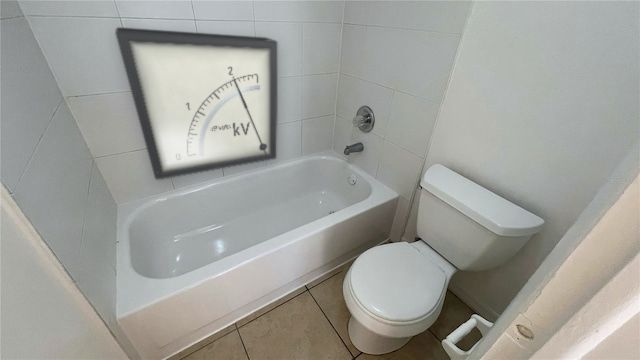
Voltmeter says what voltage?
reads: 2 kV
